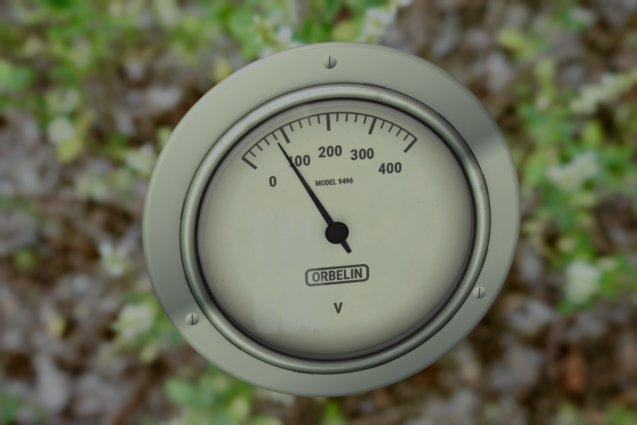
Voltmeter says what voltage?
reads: 80 V
